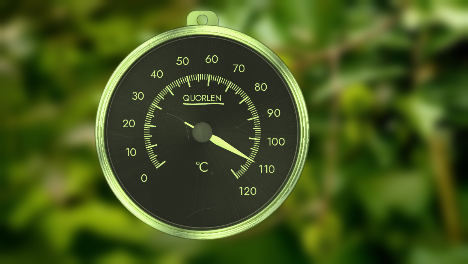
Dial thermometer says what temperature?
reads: 110 °C
